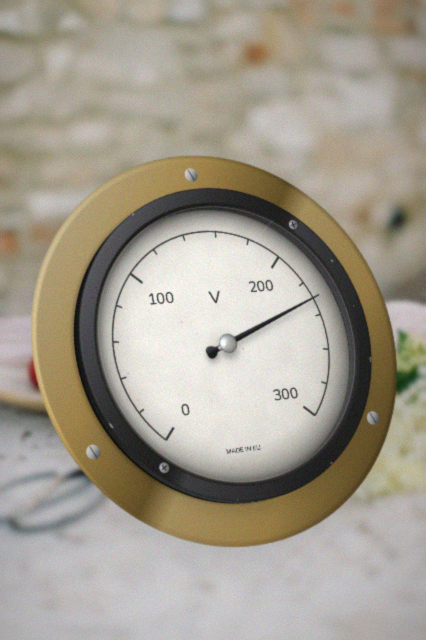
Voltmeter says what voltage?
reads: 230 V
